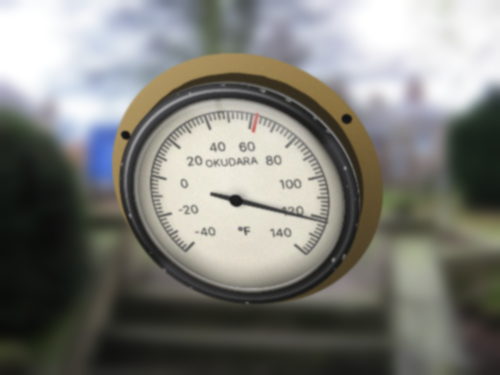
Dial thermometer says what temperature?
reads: 120 °F
